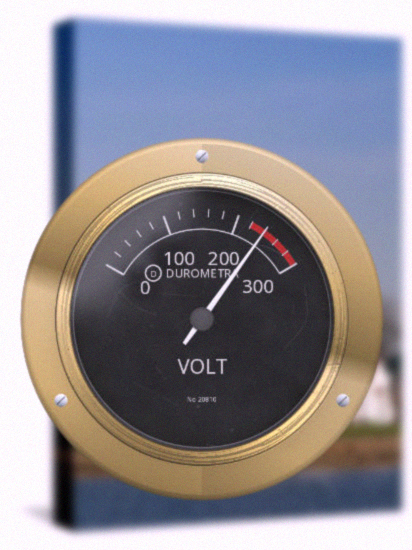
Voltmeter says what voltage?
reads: 240 V
